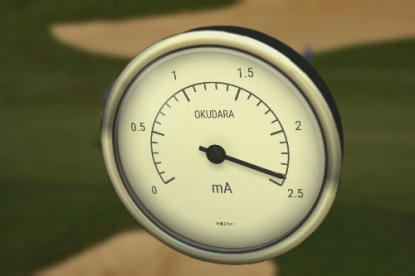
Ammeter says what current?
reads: 2.4 mA
